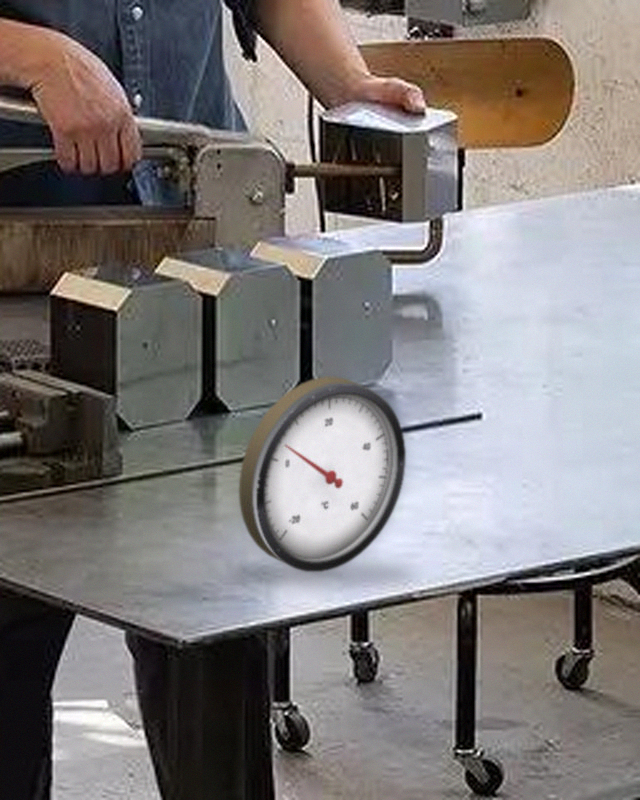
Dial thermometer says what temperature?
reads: 4 °C
